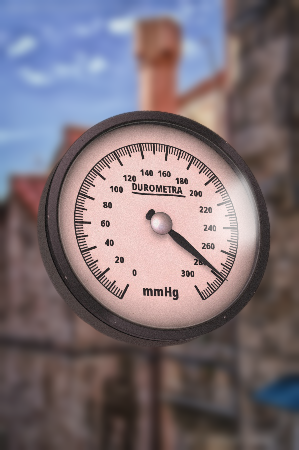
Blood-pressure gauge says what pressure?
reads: 280 mmHg
